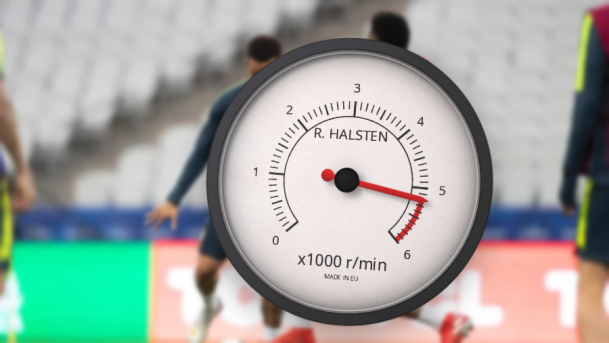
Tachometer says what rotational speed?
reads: 5200 rpm
